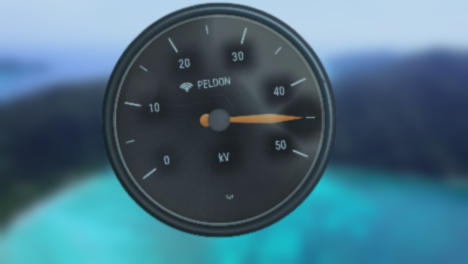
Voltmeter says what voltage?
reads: 45 kV
